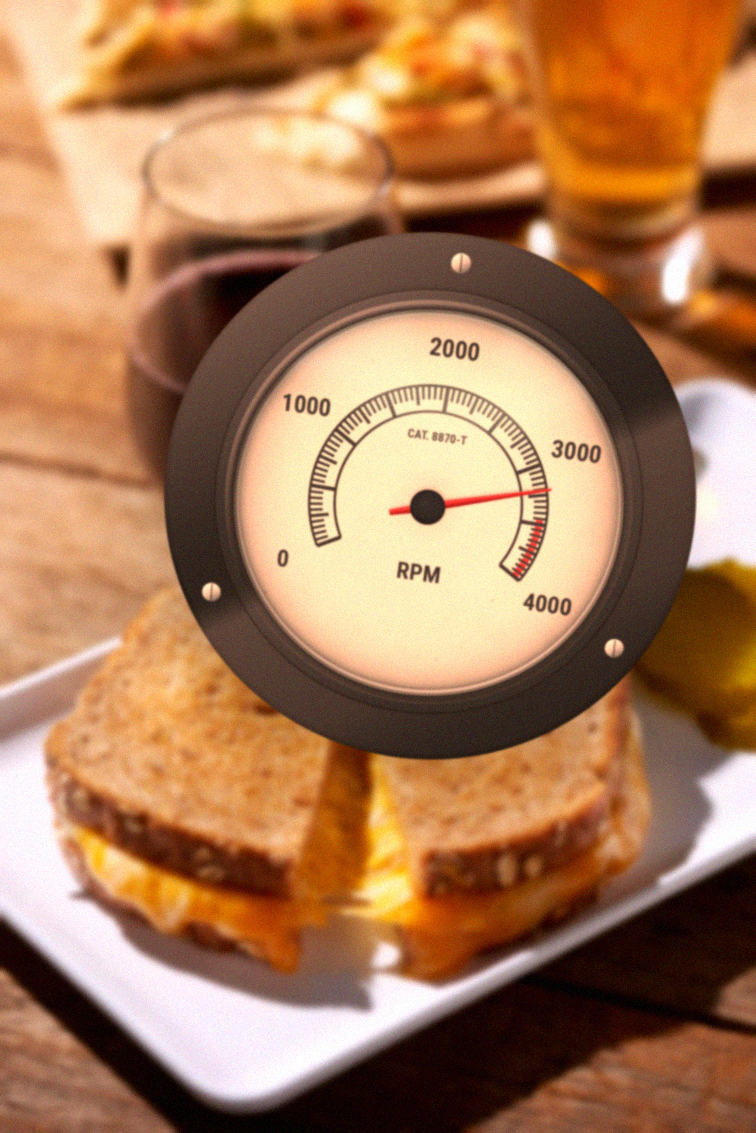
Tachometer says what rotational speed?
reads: 3200 rpm
